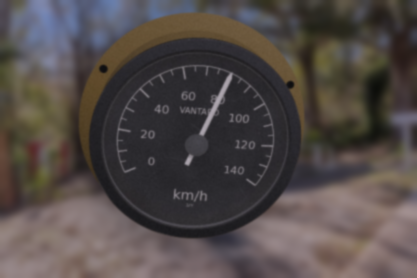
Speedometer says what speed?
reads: 80 km/h
